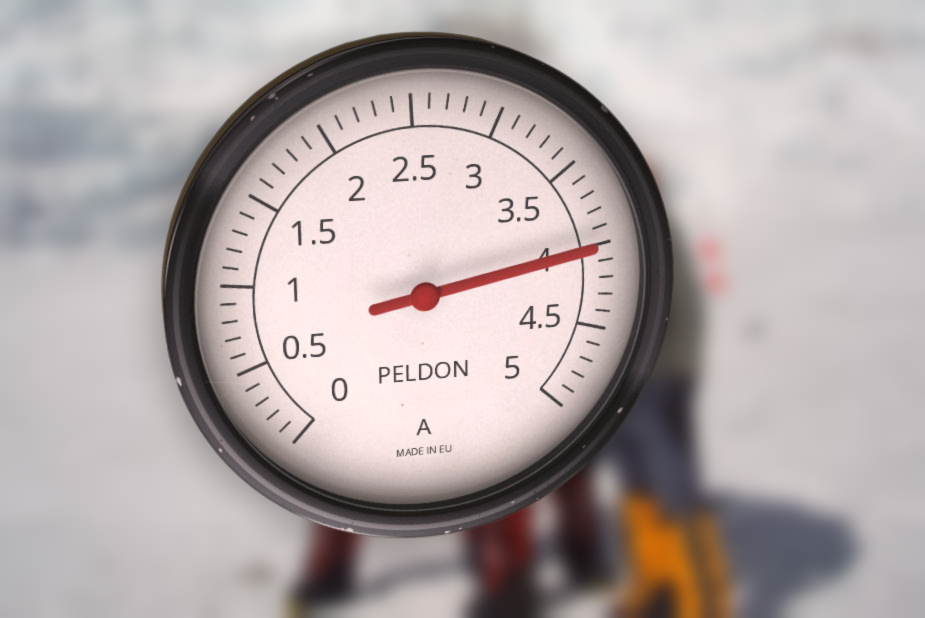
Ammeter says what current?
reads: 4 A
